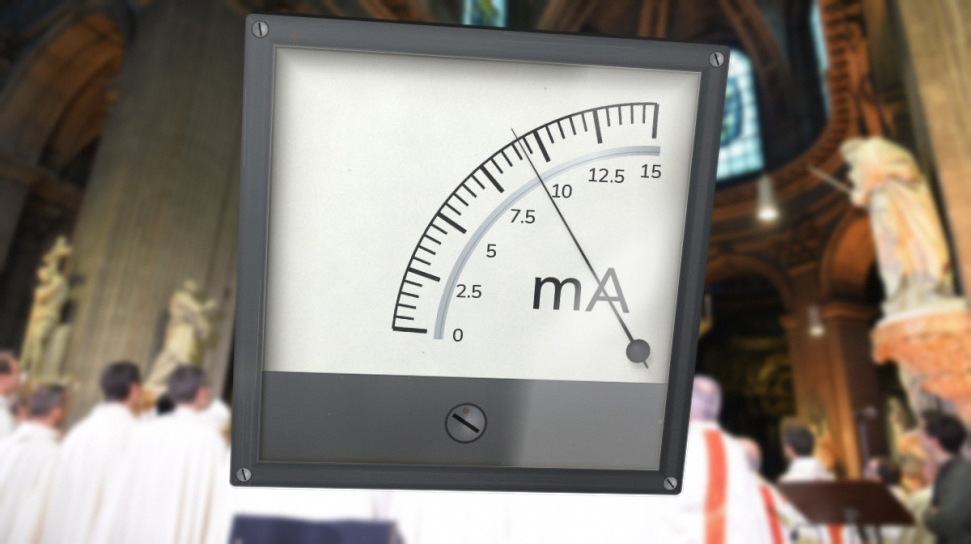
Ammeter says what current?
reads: 9.25 mA
